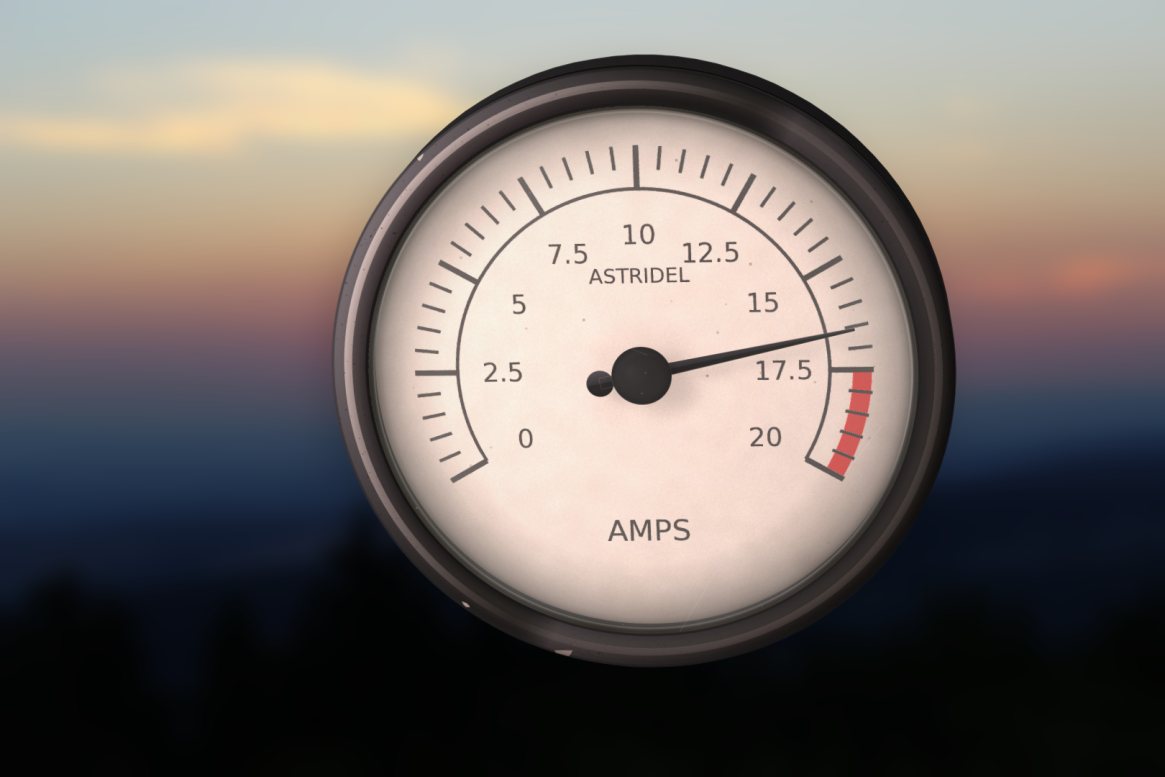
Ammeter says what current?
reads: 16.5 A
